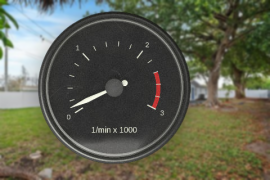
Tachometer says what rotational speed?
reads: 100 rpm
